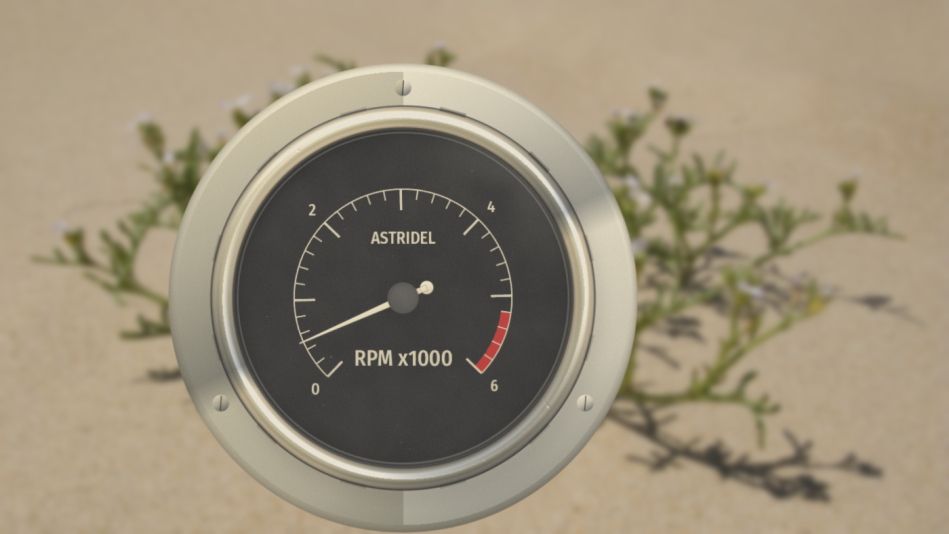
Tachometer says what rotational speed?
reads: 500 rpm
